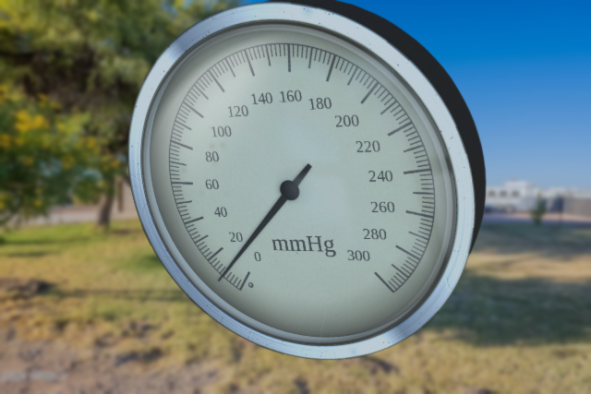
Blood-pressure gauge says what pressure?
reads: 10 mmHg
